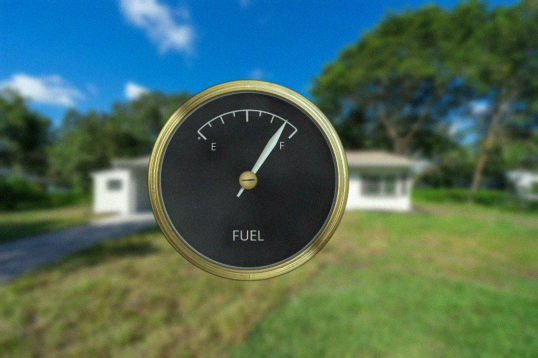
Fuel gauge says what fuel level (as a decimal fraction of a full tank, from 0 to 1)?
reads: 0.875
